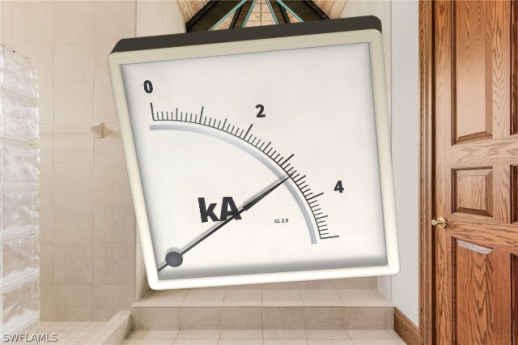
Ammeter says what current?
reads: 3.3 kA
